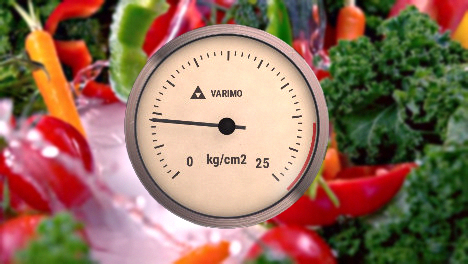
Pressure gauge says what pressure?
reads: 4.5 kg/cm²
